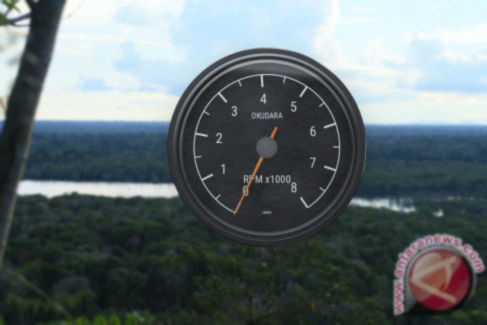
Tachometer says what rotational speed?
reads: 0 rpm
